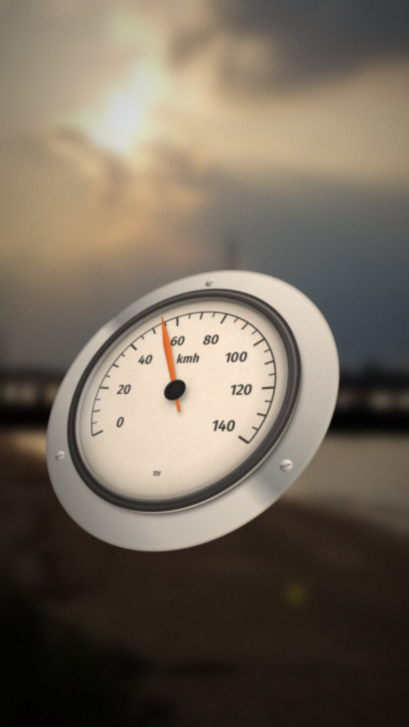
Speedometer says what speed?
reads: 55 km/h
